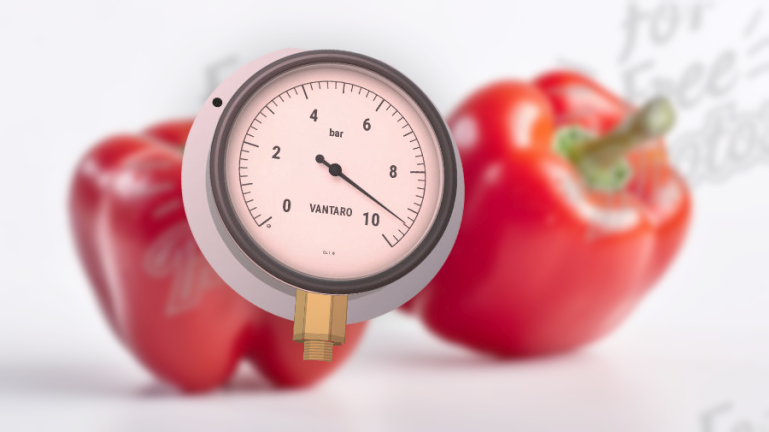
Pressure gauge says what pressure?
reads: 9.4 bar
